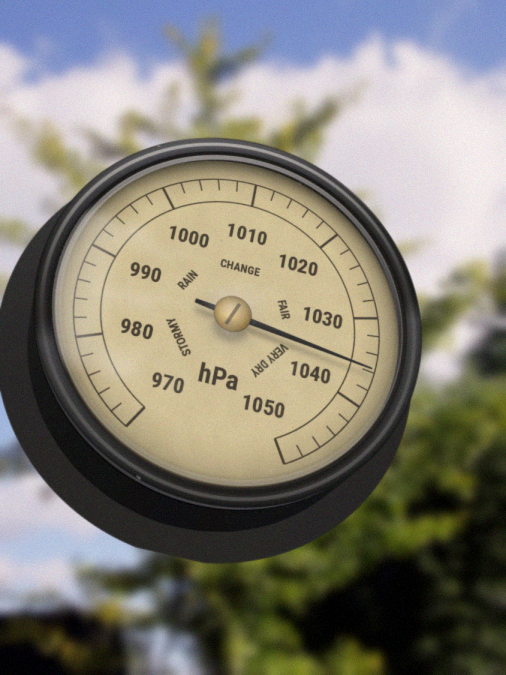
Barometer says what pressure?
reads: 1036 hPa
